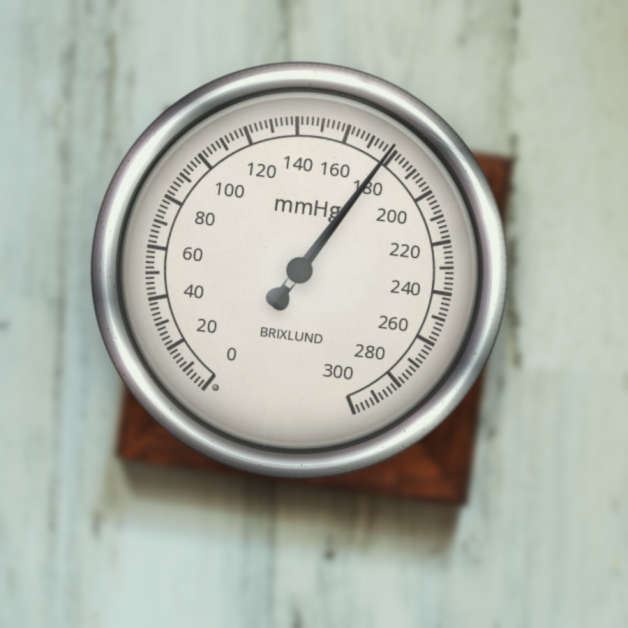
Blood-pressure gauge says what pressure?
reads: 178 mmHg
